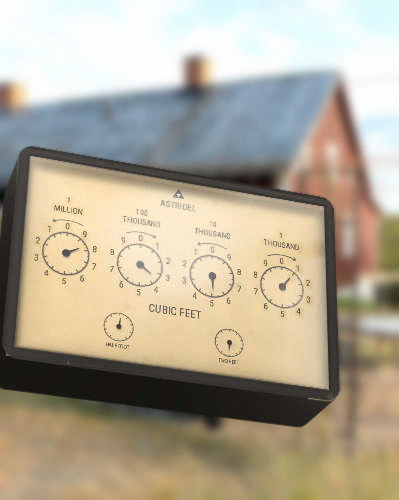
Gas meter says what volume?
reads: 835100 ft³
